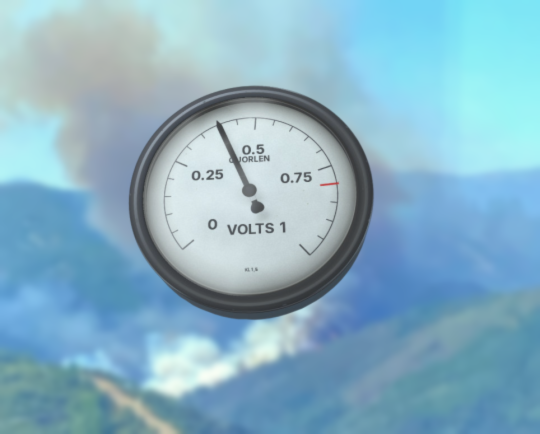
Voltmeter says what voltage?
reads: 0.4 V
